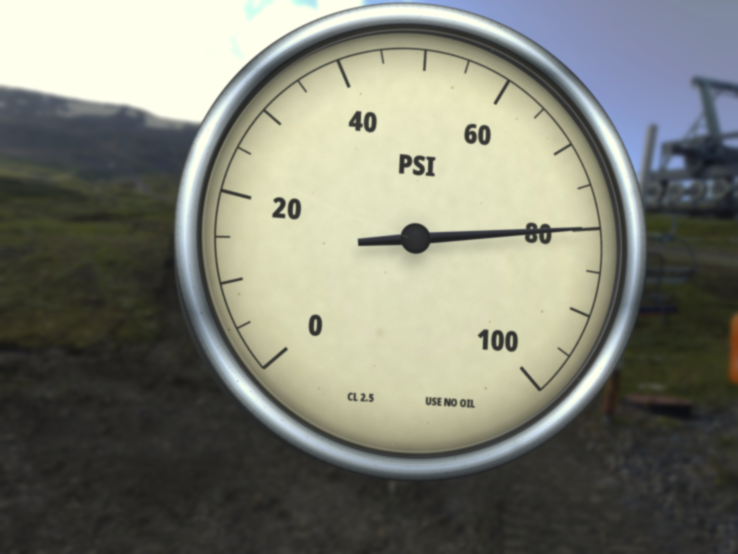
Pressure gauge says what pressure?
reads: 80 psi
